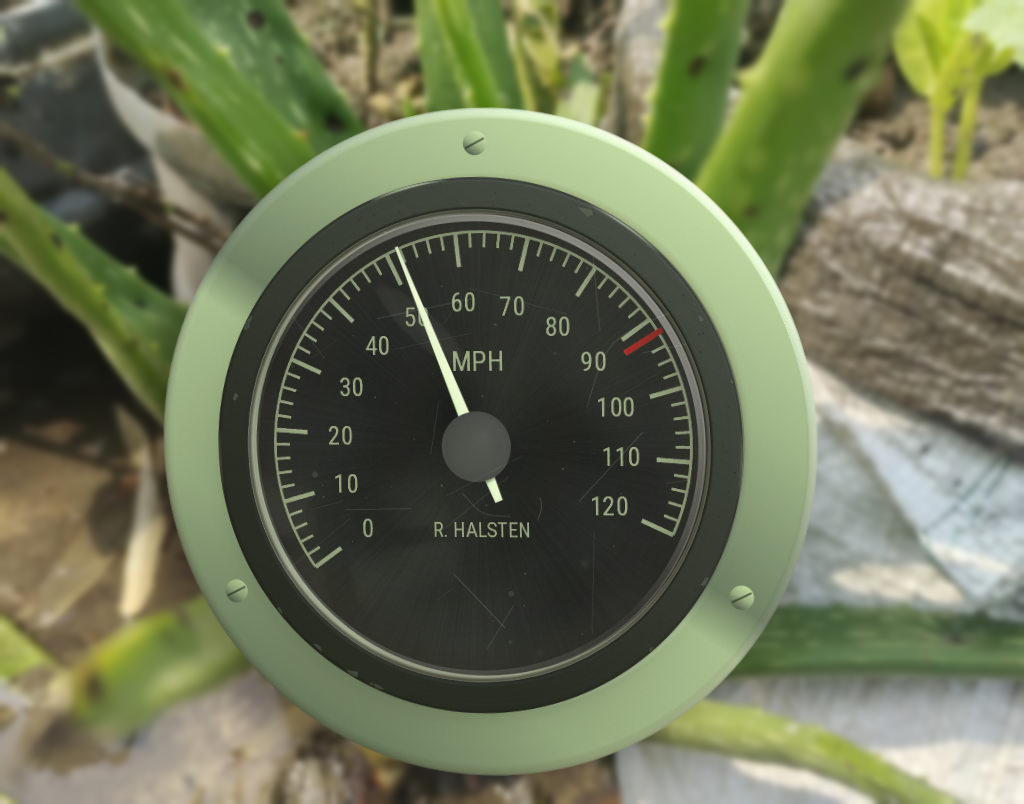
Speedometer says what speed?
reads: 52 mph
